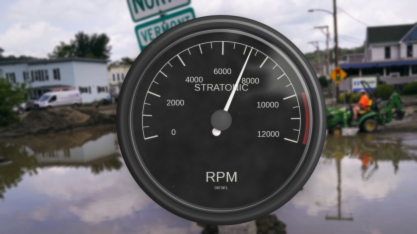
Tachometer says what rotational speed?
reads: 7250 rpm
